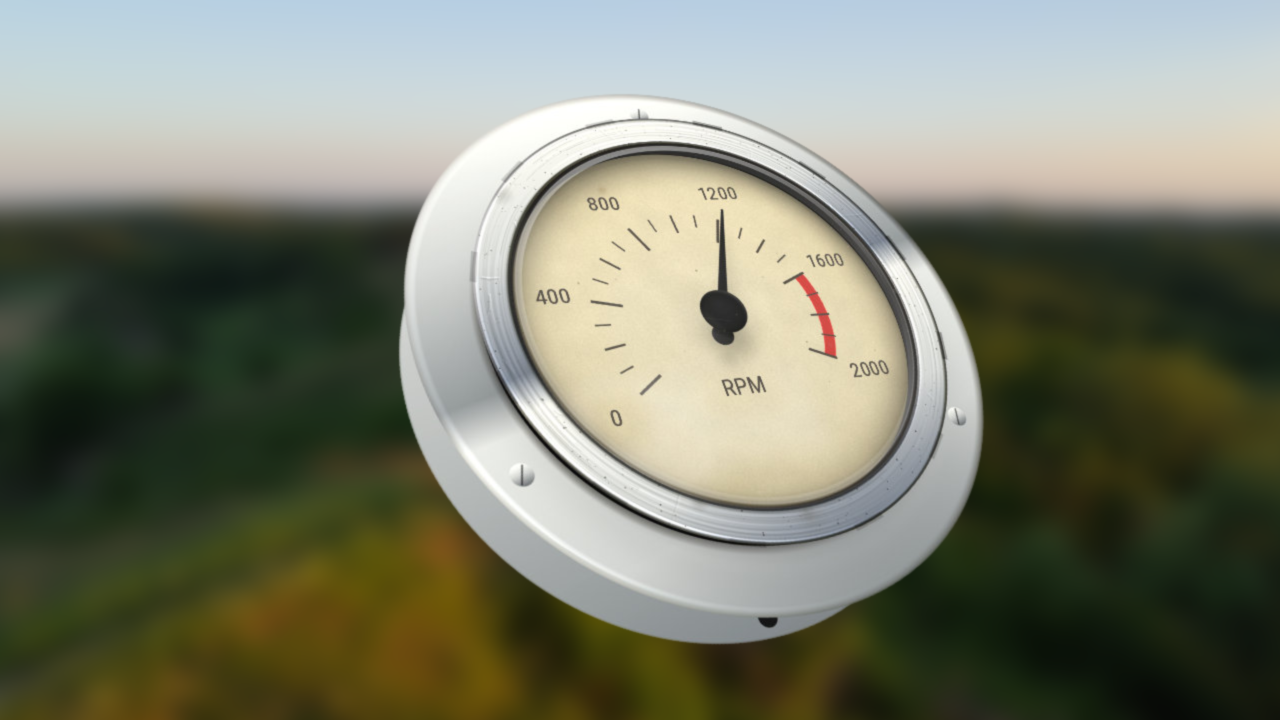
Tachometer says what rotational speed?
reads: 1200 rpm
